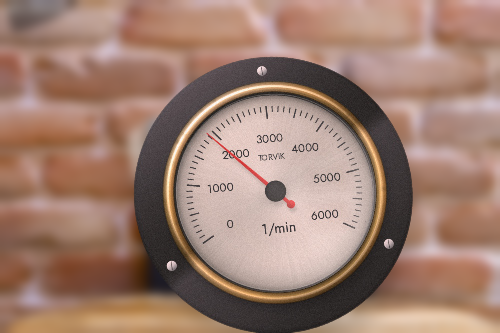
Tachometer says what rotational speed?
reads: 1900 rpm
